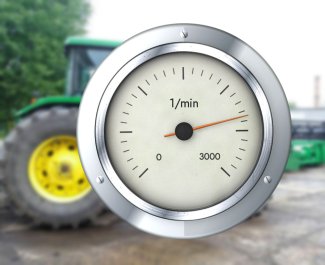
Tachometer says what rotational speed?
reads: 2350 rpm
